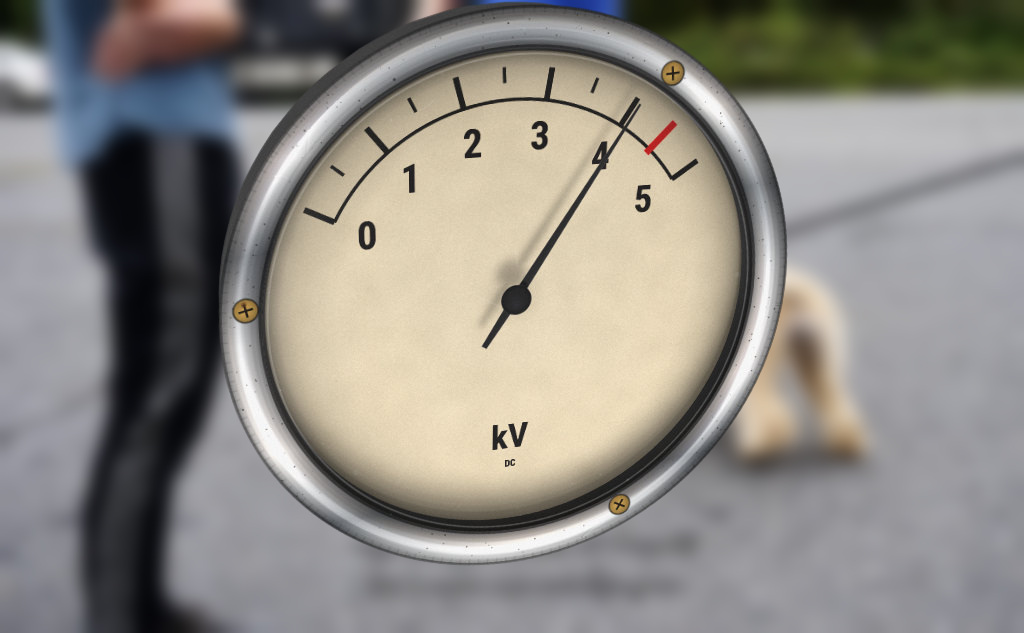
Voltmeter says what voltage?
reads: 4 kV
